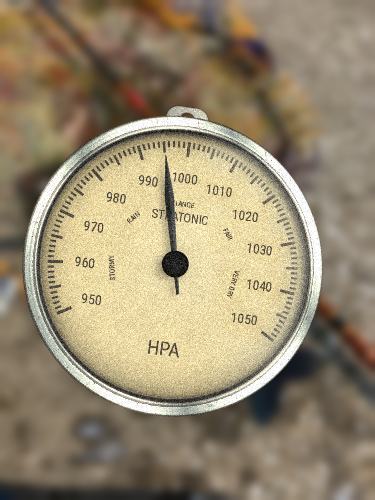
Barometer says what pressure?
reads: 995 hPa
